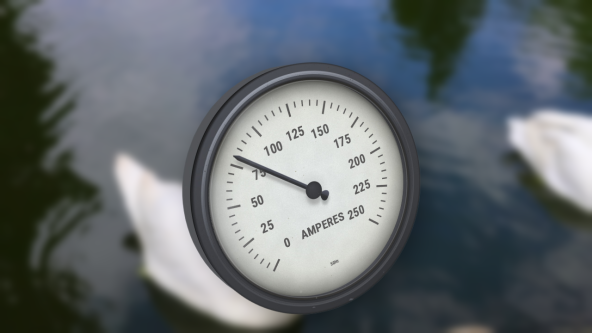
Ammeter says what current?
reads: 80 A
